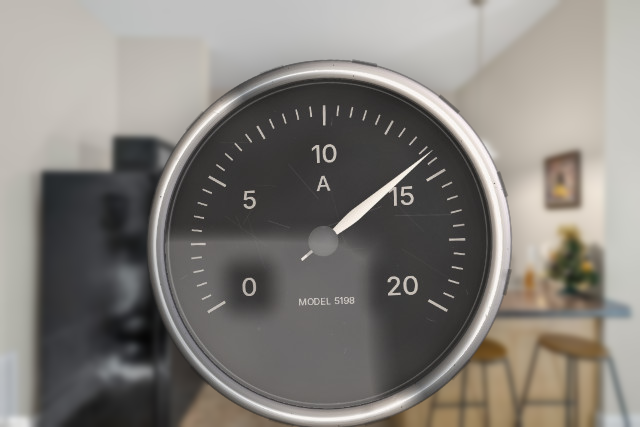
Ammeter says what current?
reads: 14.25 A
